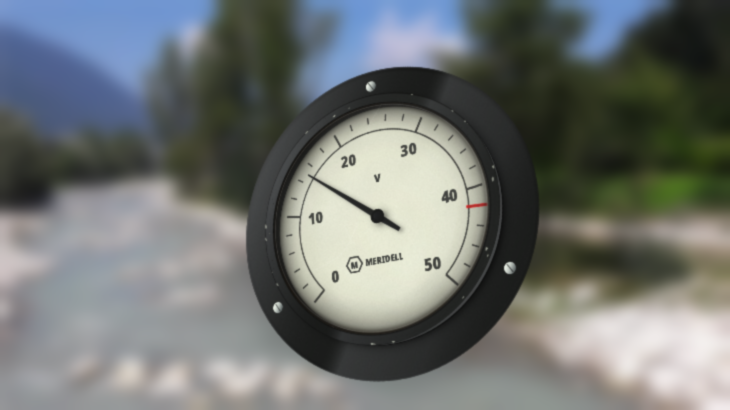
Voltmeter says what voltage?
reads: 15 V
